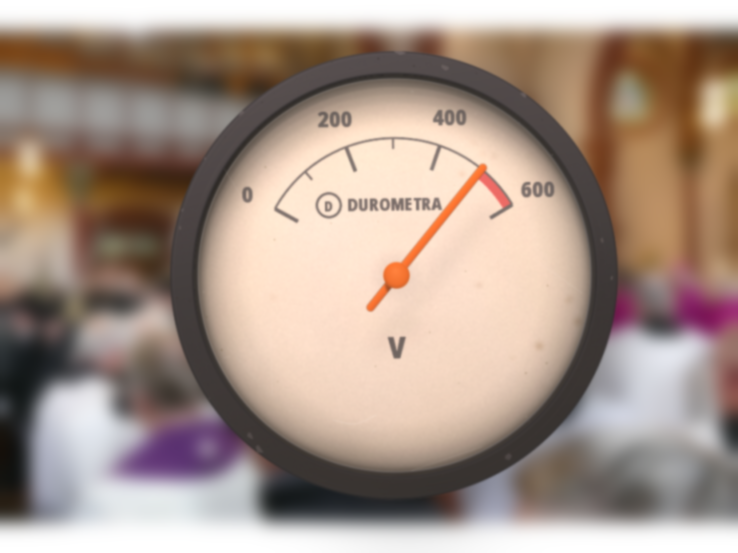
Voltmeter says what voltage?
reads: 500 V
